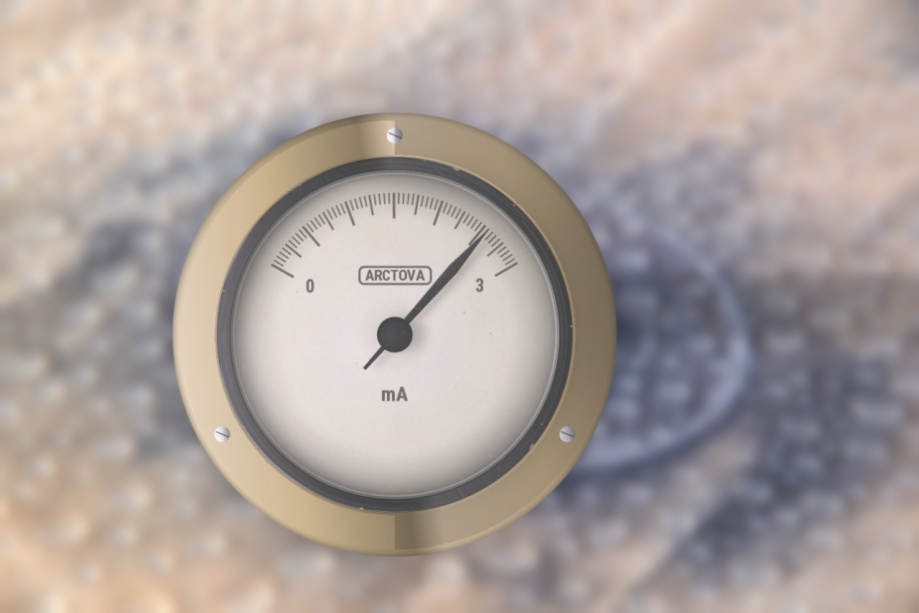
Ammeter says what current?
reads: 2.55 mA
